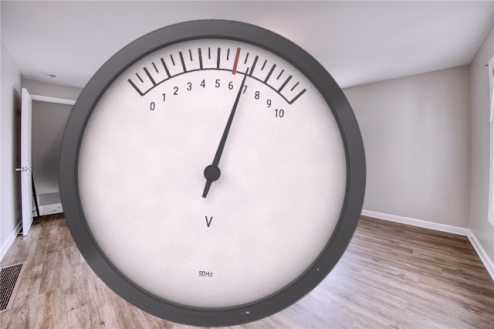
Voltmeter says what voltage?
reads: 6.75 V
